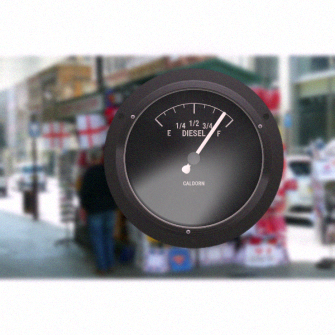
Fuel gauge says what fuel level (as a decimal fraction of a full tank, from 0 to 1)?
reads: 0.875
